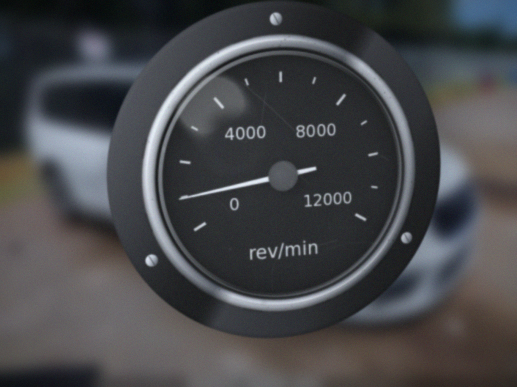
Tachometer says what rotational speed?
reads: 1000 rpm
